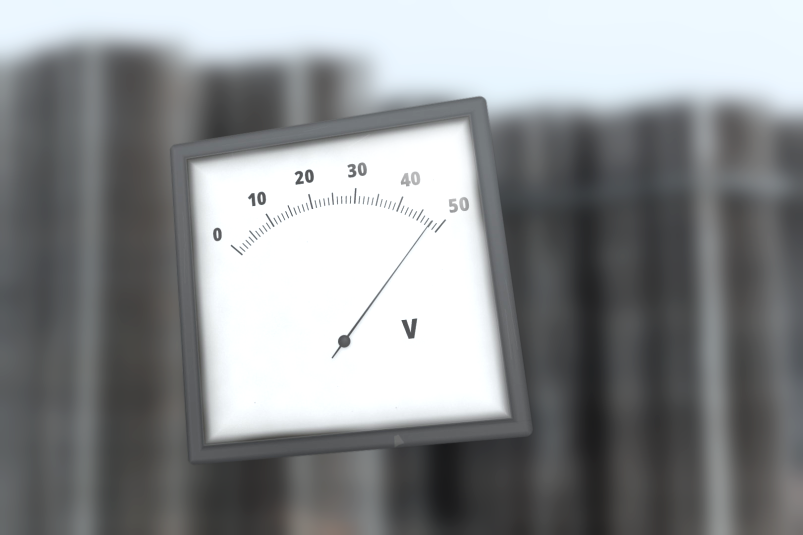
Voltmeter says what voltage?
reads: 48 V
